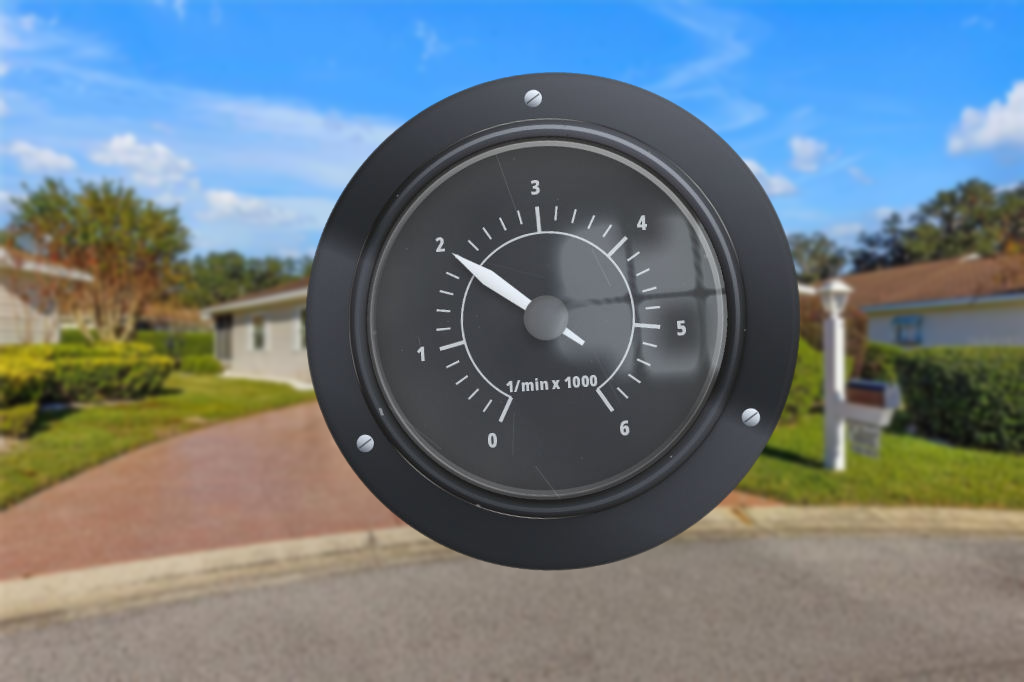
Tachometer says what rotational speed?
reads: 2000 rpm
